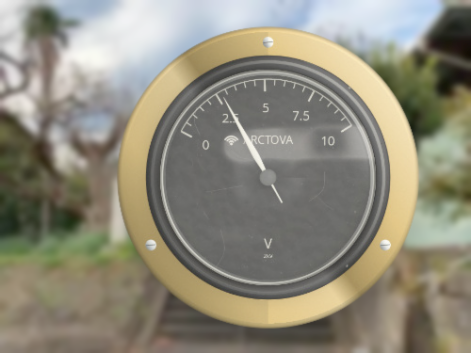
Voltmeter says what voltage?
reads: 2.75 V
